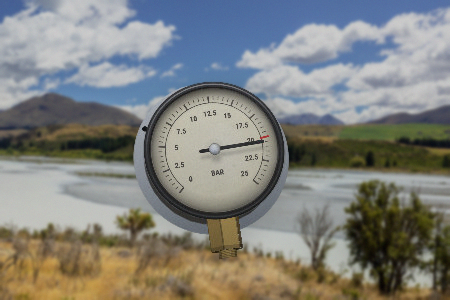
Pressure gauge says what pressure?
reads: 20.5 bar
